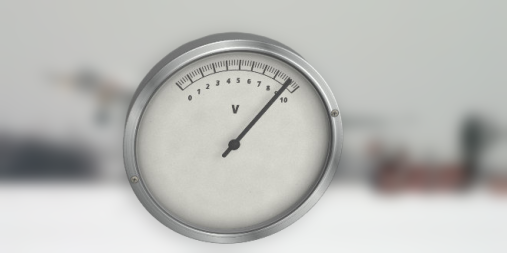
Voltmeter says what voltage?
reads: 9 V
